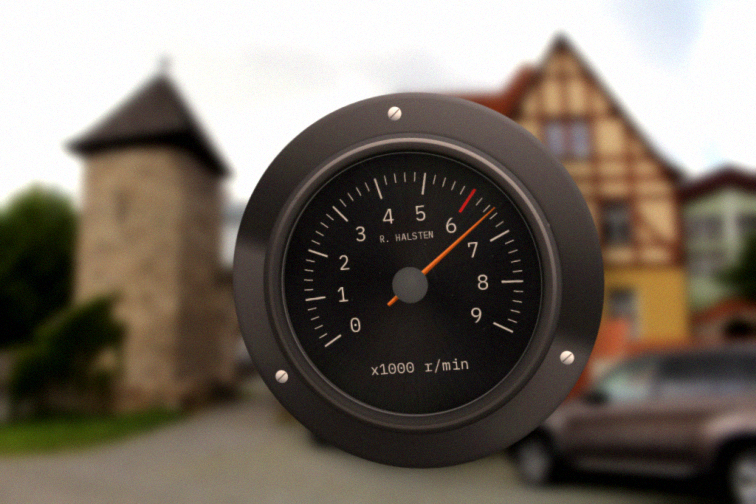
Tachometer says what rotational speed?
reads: 6500 rpm
